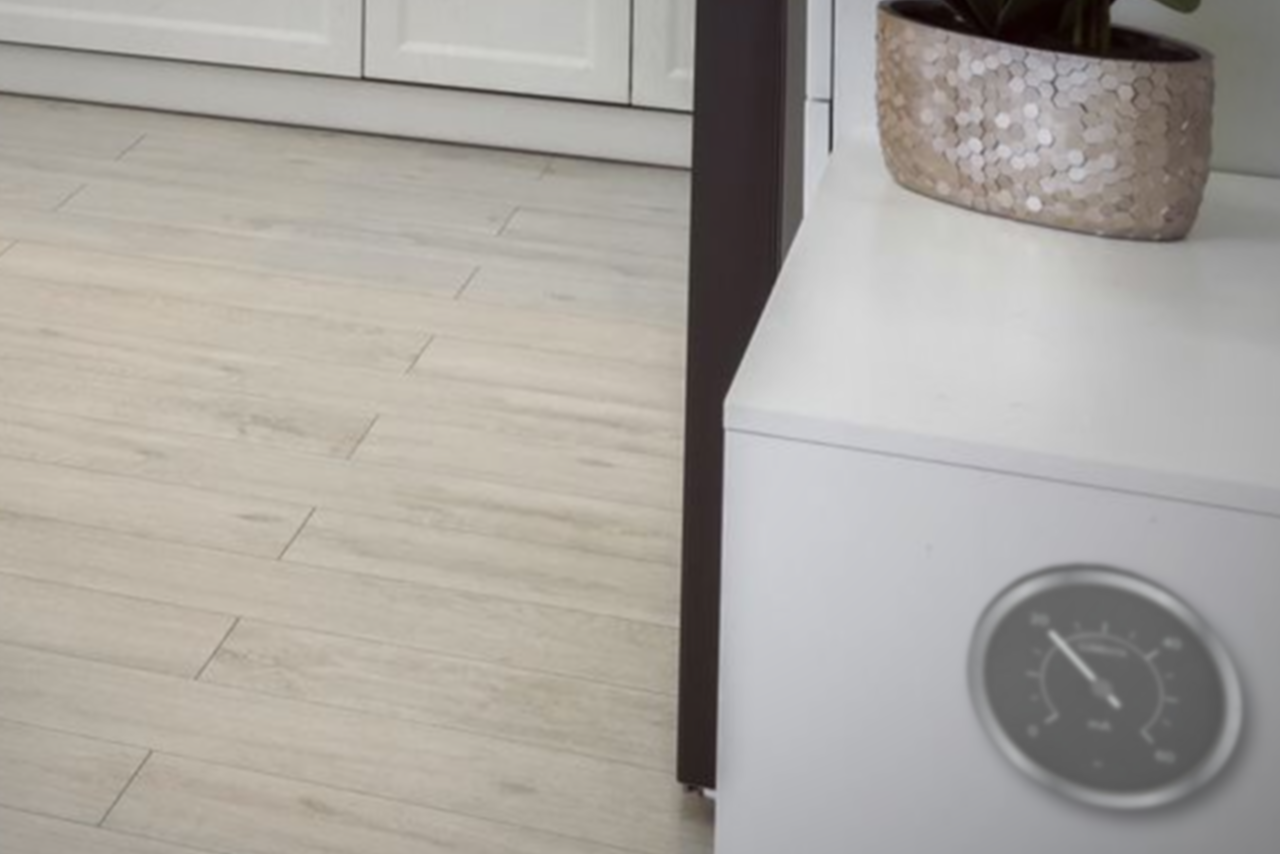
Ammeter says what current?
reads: 20 mA
